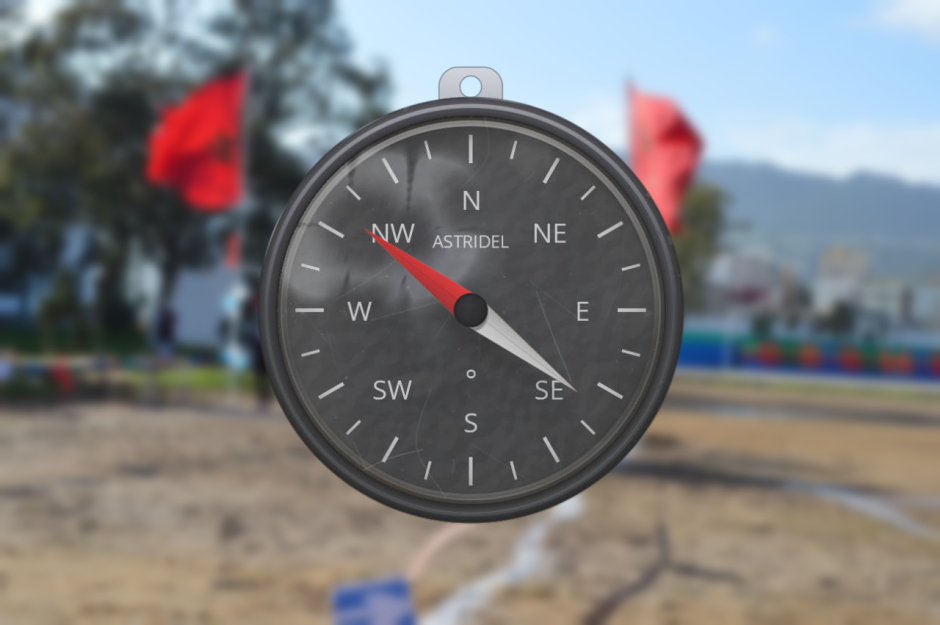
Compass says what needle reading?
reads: 307.5 °
